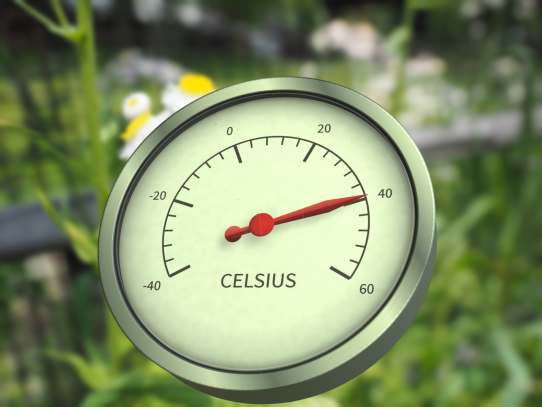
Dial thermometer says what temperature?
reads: 40 °C
